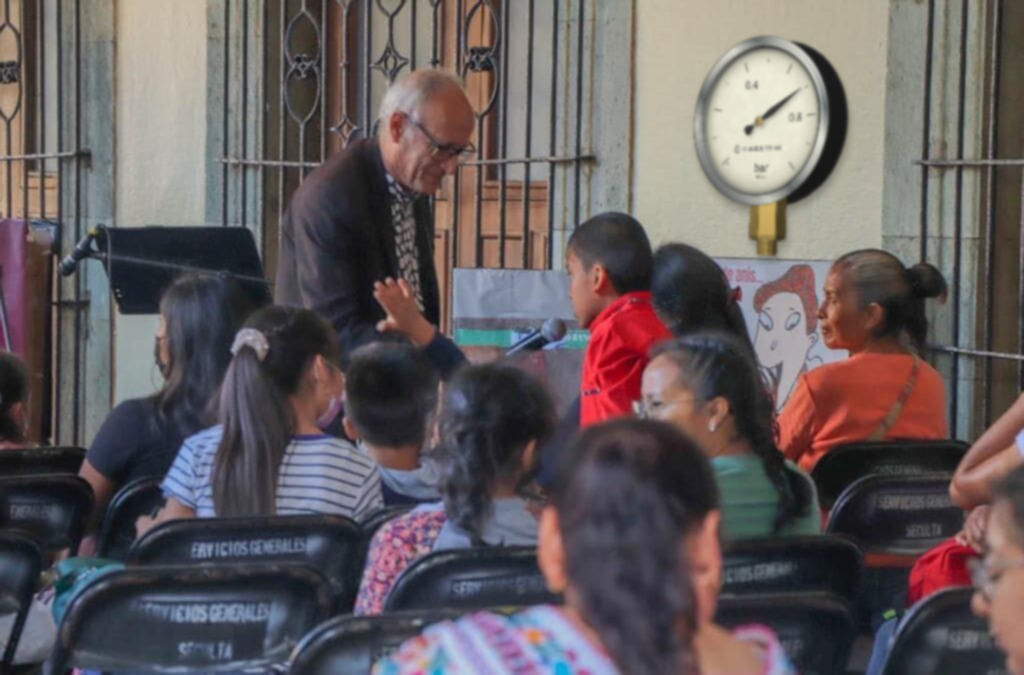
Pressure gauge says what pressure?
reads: 0.7 bar
